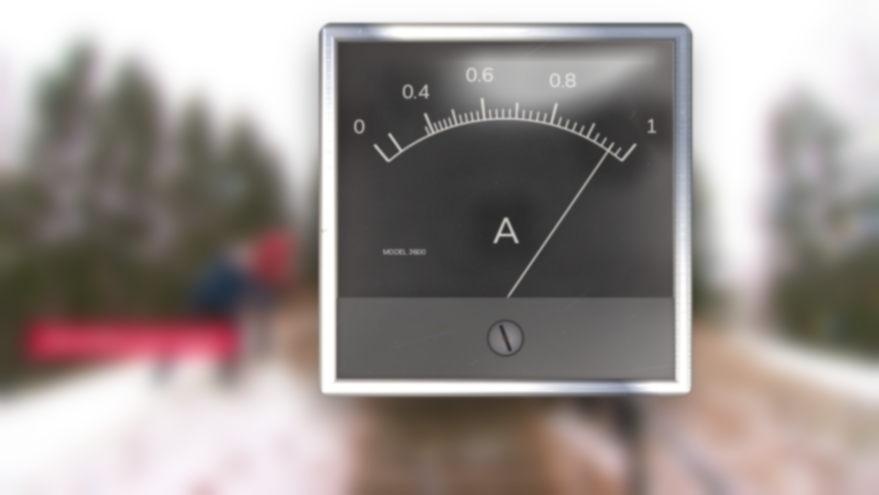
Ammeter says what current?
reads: 0.96 A
